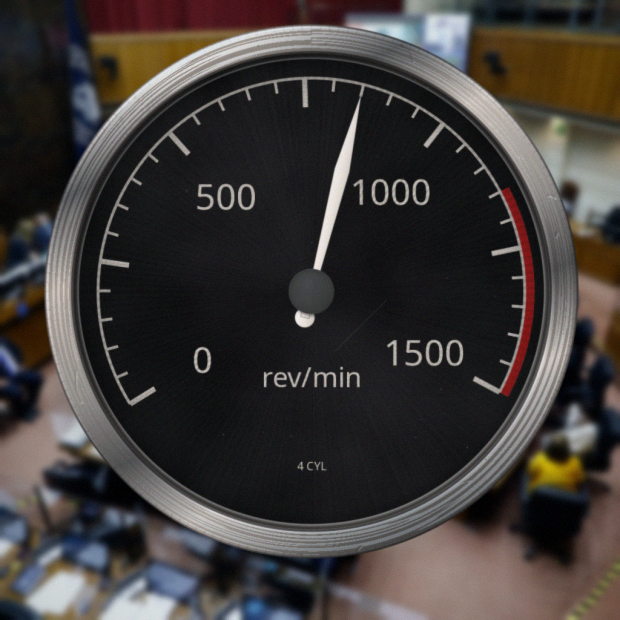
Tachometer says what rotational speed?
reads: 850 rpm
